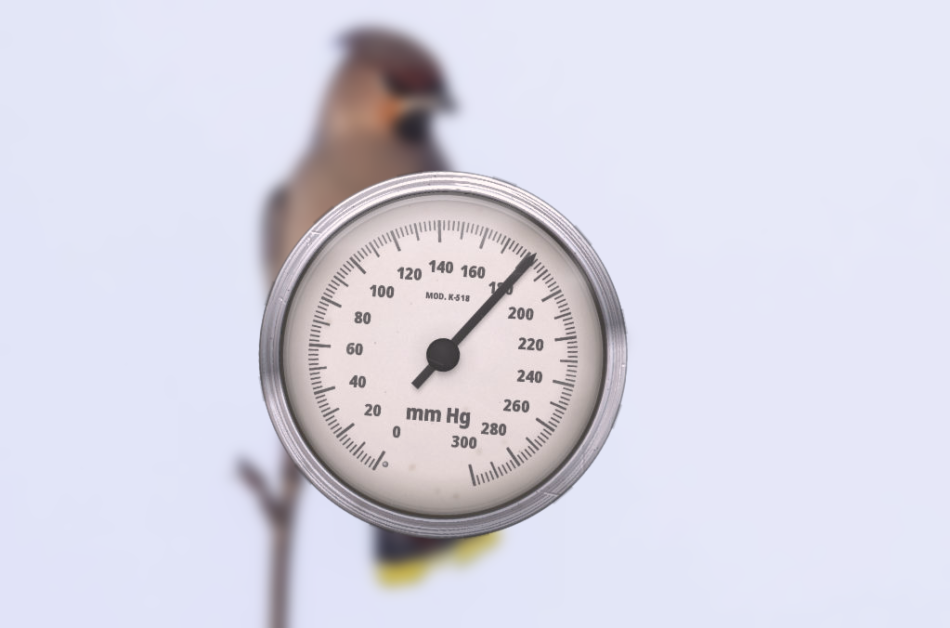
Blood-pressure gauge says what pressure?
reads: 182 mmHg
